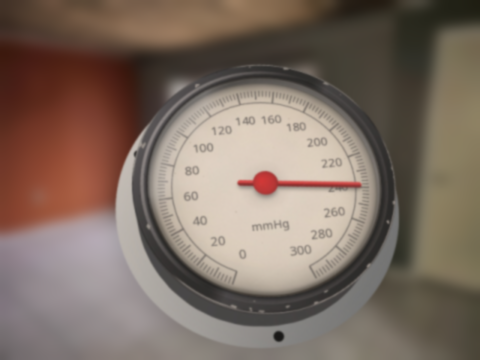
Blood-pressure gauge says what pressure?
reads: 240 mmHg
